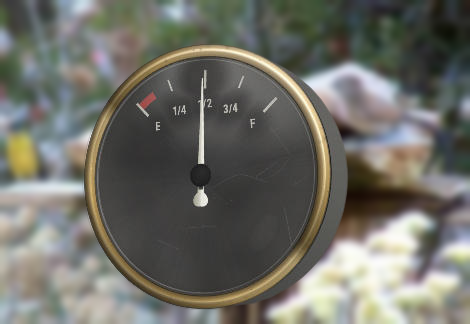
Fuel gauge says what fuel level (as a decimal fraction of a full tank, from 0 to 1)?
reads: 0.5
